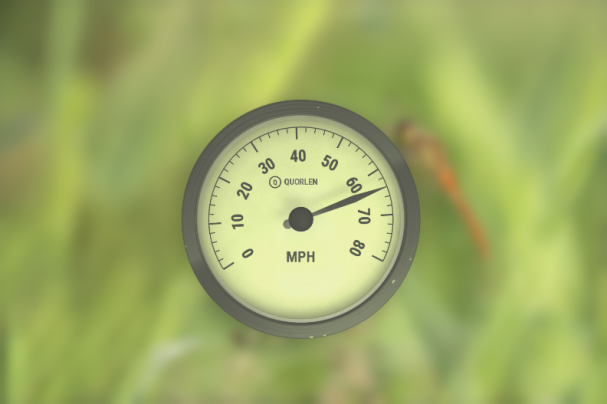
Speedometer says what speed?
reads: 64 mph
